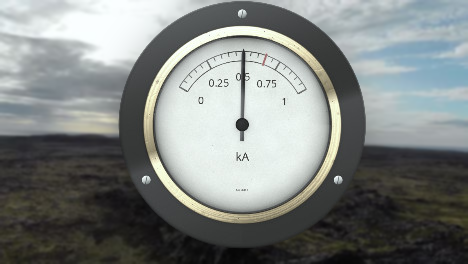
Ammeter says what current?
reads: 0.5 kA
